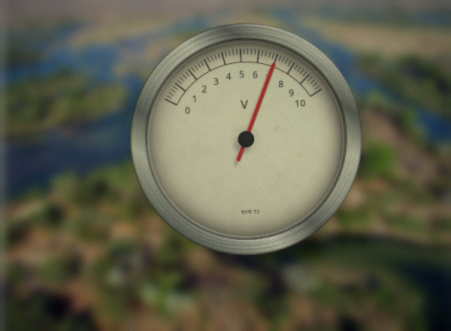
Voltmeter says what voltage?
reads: 7 V
